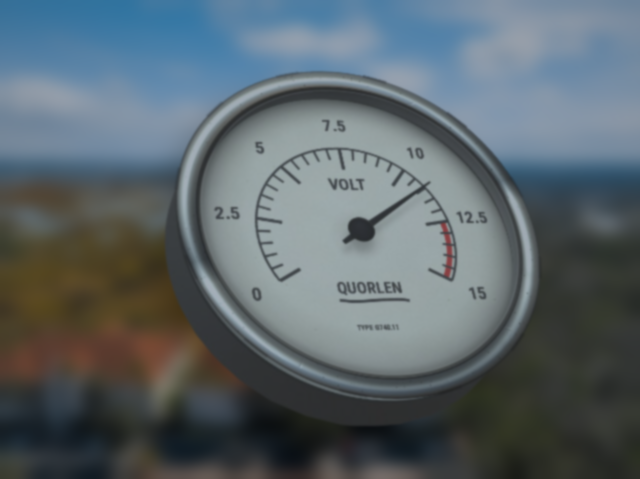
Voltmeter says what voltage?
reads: 11 V
